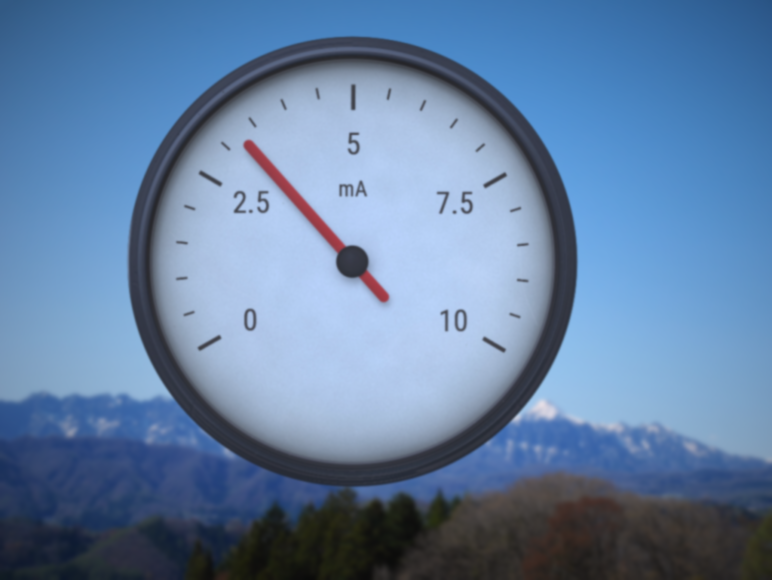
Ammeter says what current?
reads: 3.25 mA
